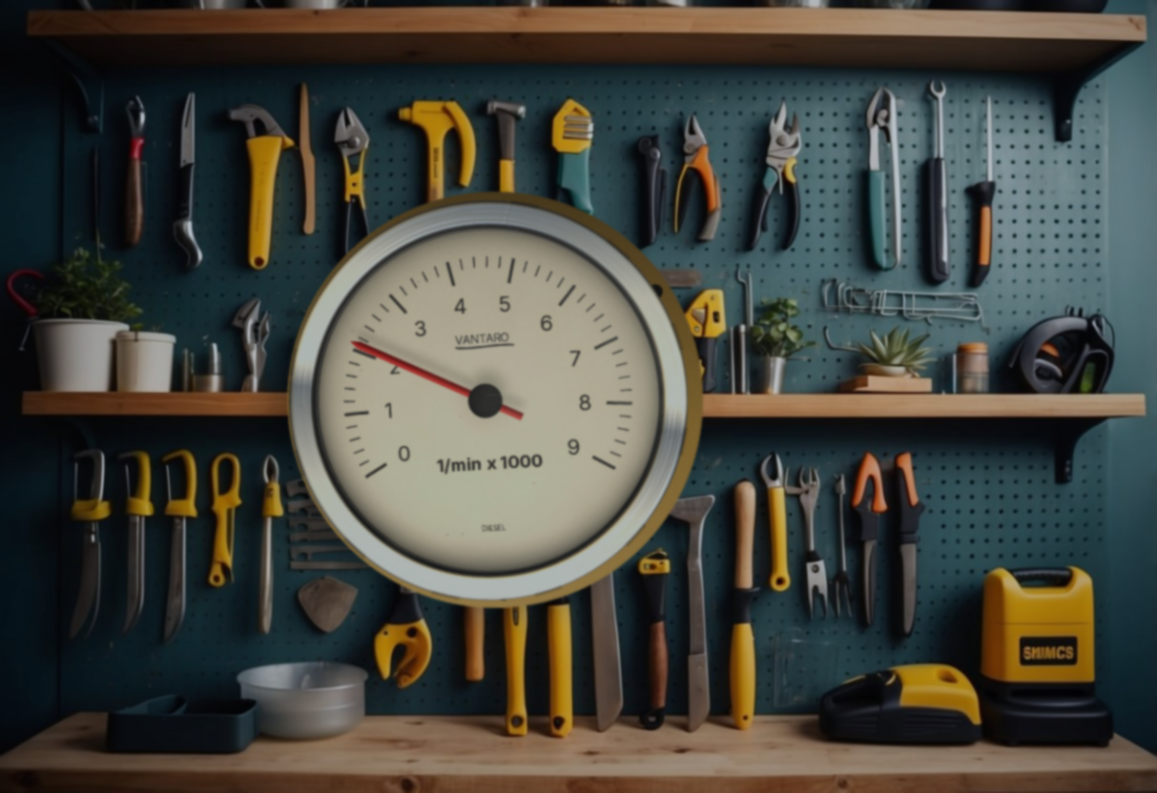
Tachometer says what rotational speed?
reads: 2100 rpm
